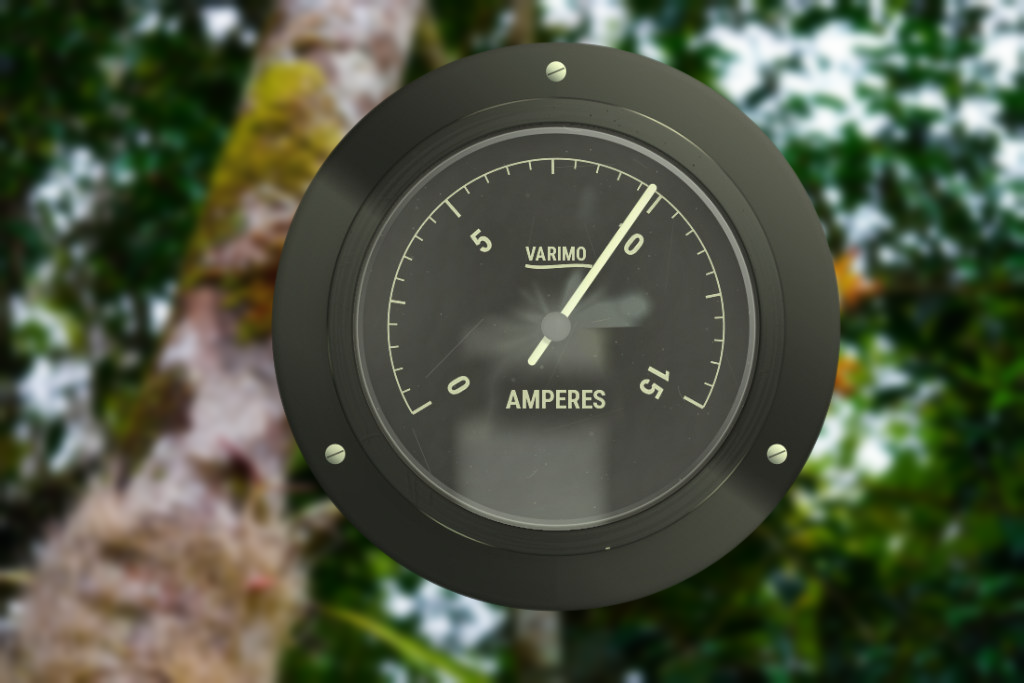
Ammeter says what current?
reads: 9.75 A
